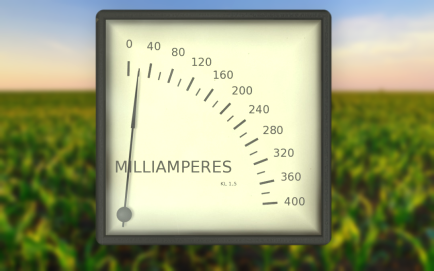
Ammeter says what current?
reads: 20 mA
